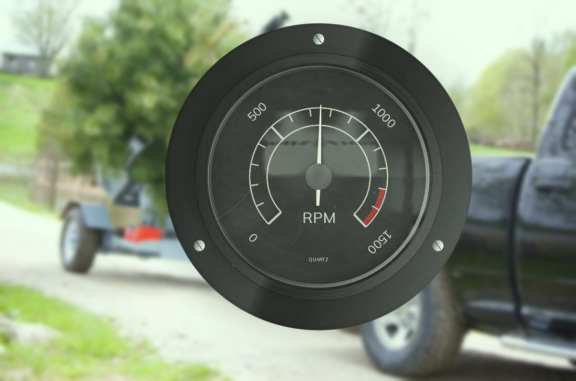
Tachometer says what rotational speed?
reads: 750 rpm
